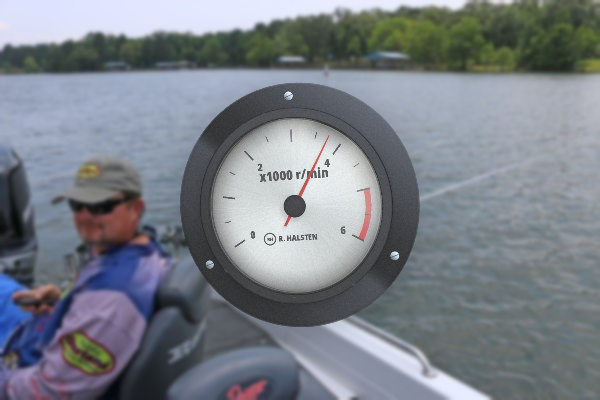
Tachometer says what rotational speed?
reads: 3750 rpm
